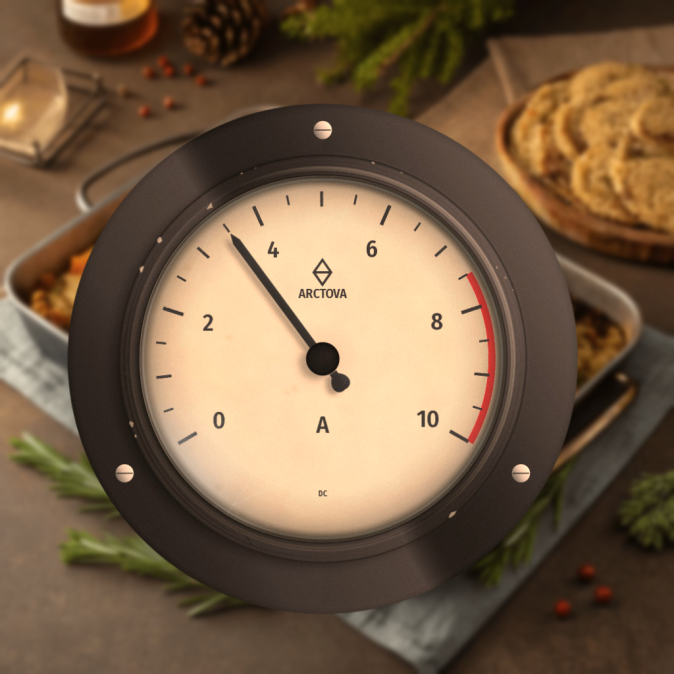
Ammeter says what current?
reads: 3.5 A
